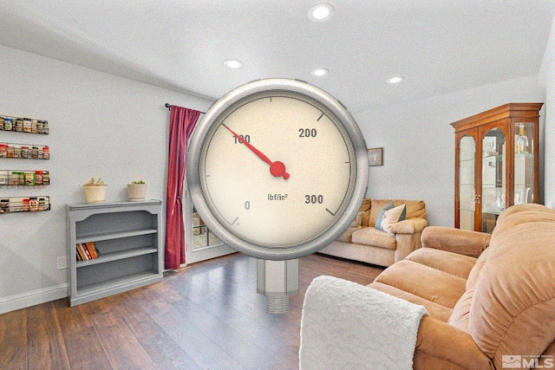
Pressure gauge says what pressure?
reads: 100 psi
